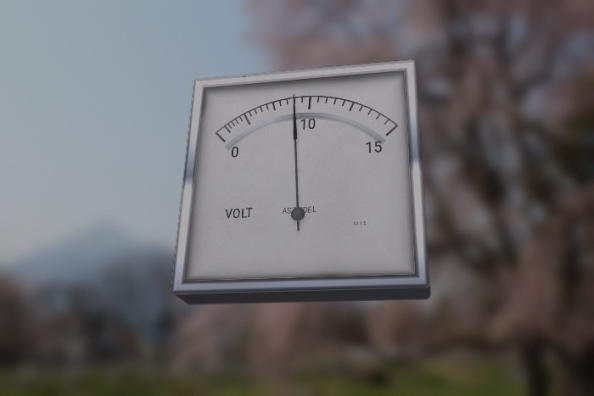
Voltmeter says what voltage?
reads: 9 V
